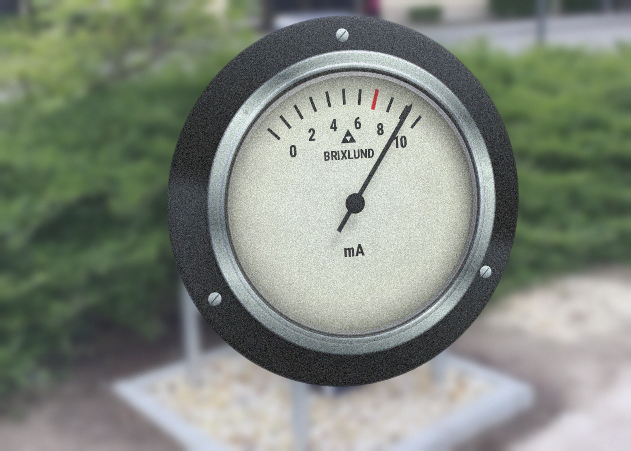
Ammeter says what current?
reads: 9 mA
